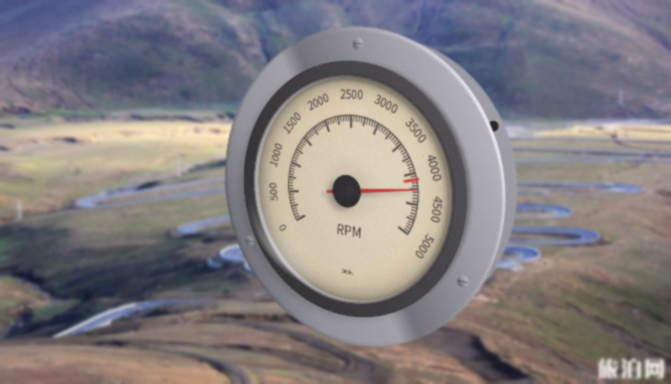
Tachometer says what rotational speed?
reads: 4250 rpm
